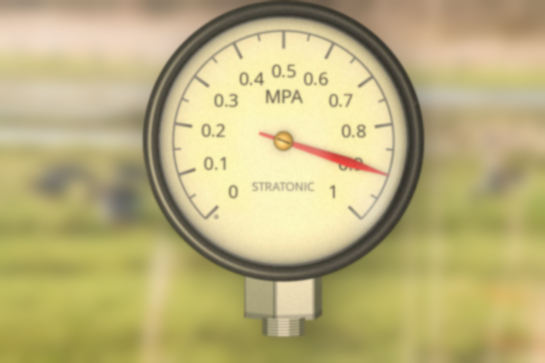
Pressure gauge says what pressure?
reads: 0.9 MPa
